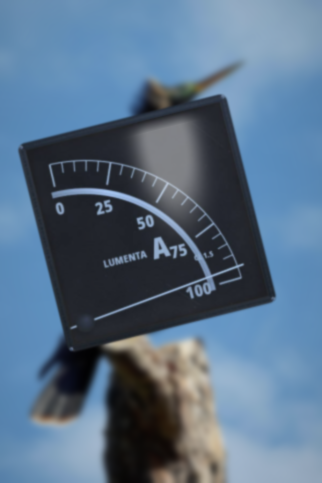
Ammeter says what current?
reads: 95 A
